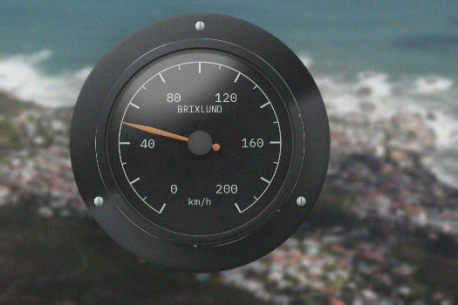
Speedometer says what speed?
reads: 50 km/h
